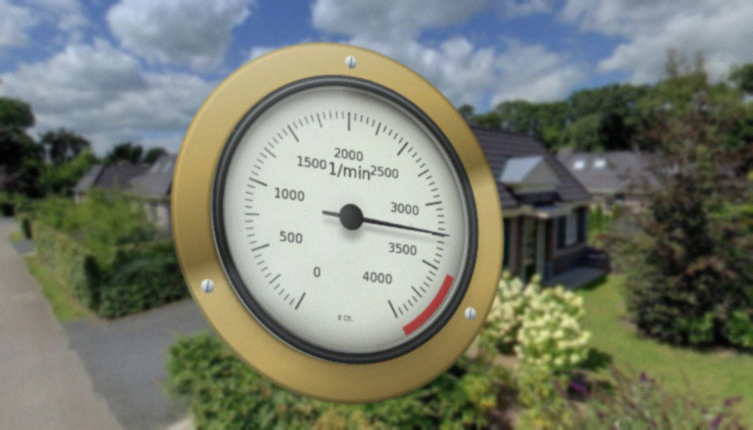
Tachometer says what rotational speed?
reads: 3250 rpm
